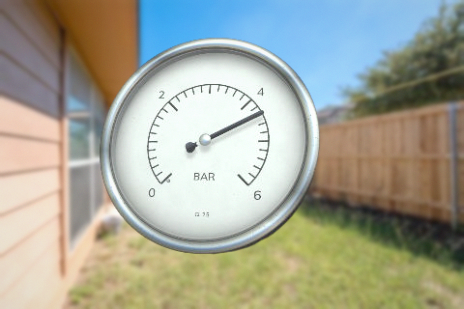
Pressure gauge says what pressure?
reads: 4.4 bar
